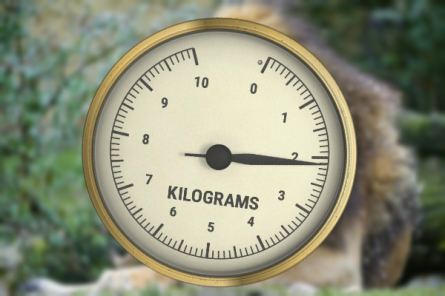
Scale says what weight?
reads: 2.1 kg
